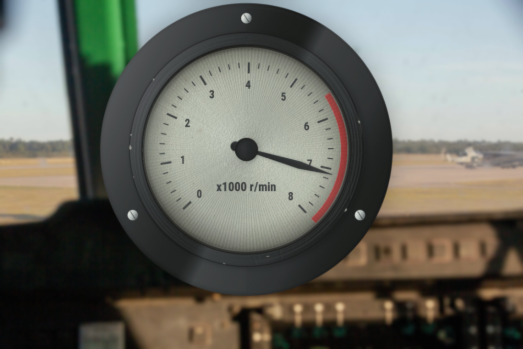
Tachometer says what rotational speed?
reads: 7100 rpm
